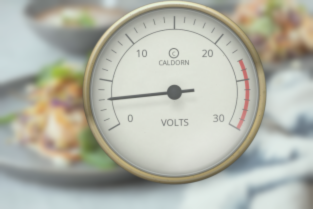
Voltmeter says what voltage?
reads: 3 V
